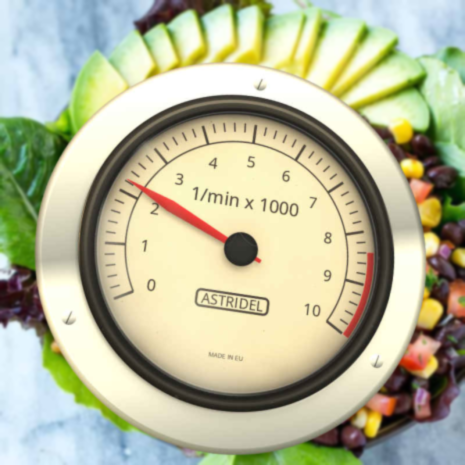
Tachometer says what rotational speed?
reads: 2200 rpm
